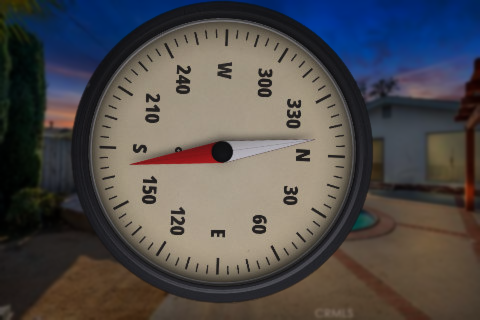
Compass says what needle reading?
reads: 170 °
